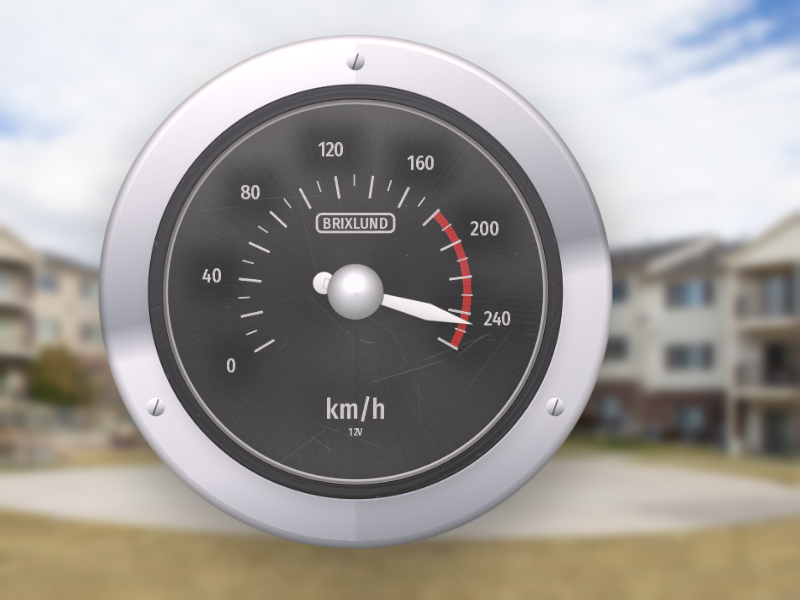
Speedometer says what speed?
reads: 245 km/h
